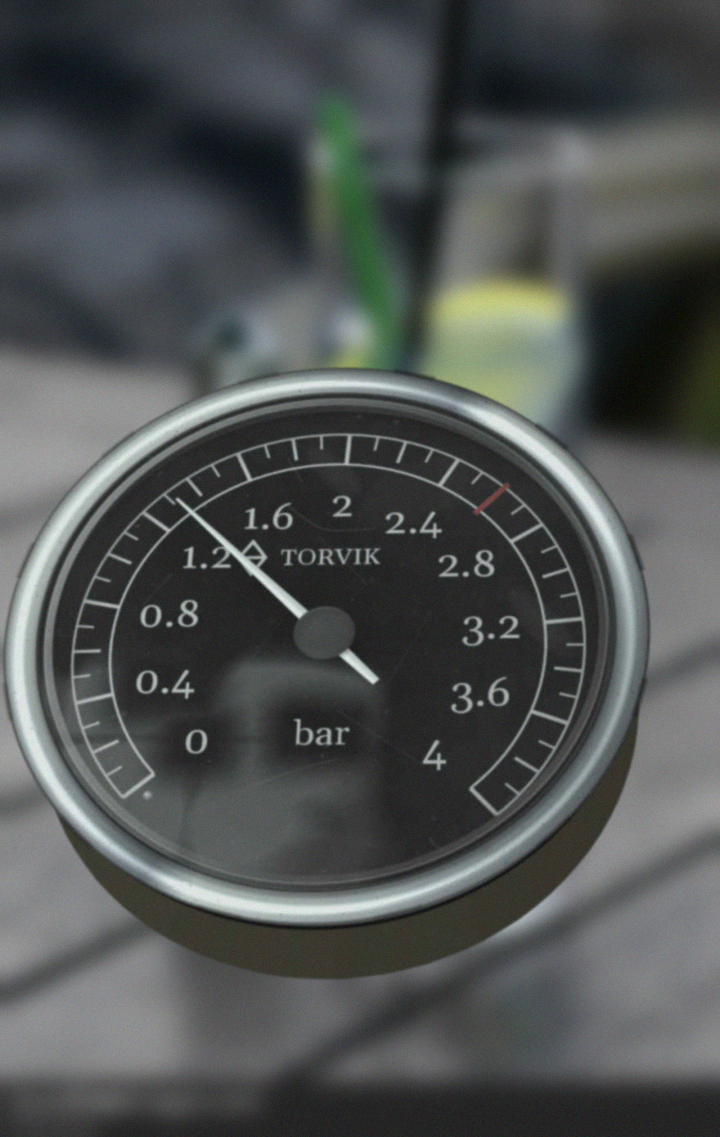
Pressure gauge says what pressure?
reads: 1.3 bar
